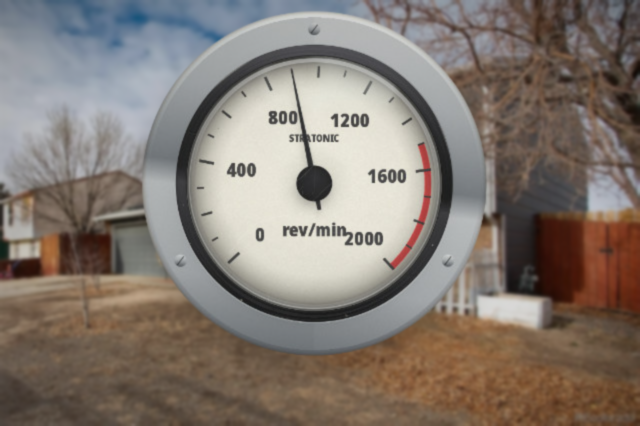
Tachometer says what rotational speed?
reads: 900 rpm
